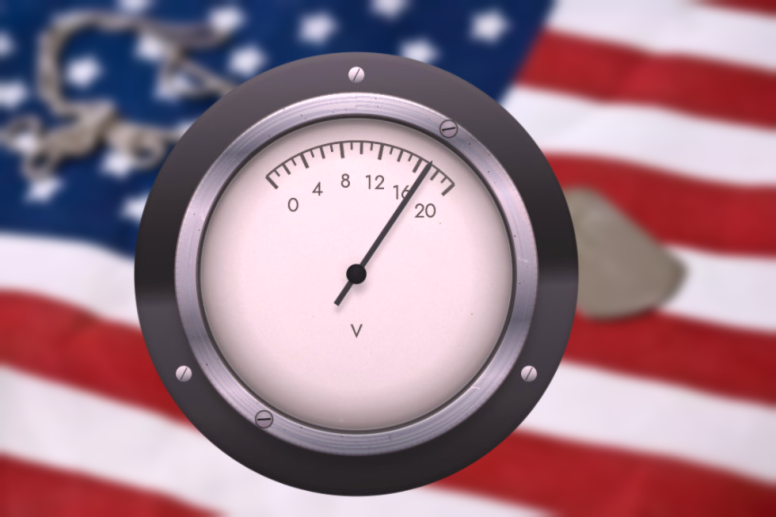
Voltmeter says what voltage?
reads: 17 V
